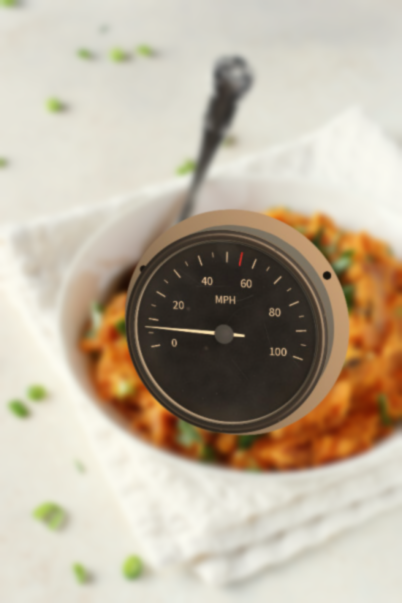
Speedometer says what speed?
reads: 7.5 mph
